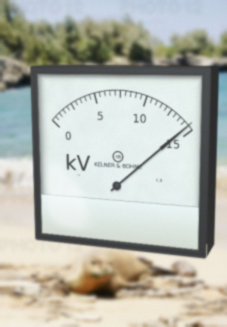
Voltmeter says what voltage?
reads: 14.5 kV
